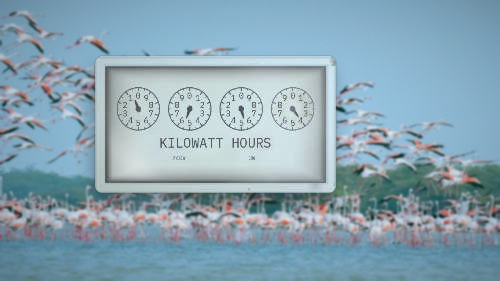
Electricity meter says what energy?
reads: 554 kWh
